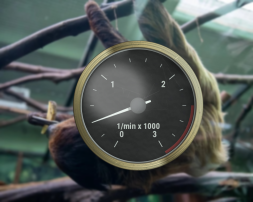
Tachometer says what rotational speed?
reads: 400 rpm
